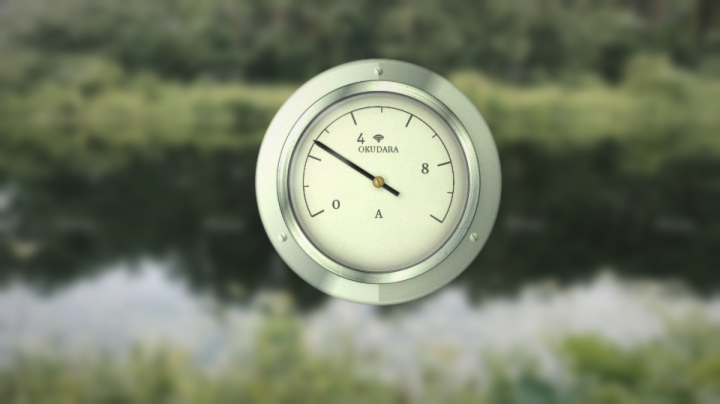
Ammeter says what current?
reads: 2.5 A
